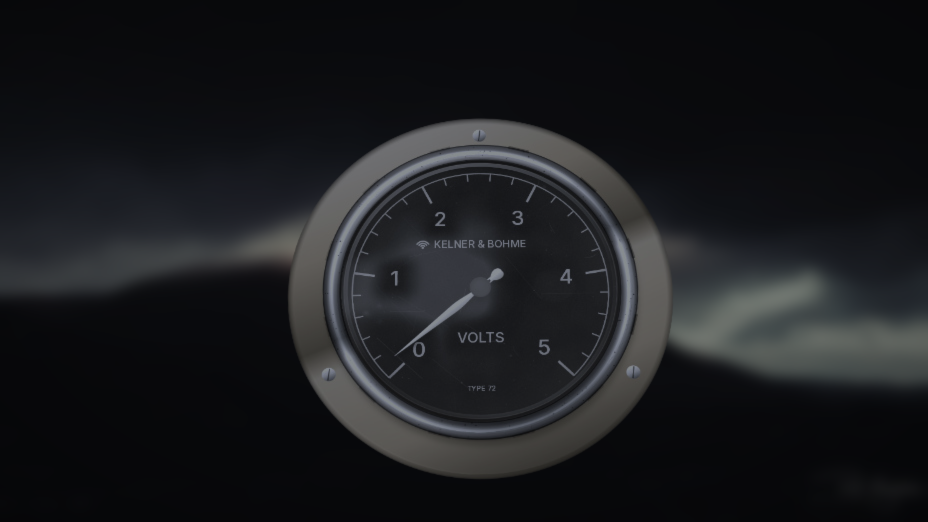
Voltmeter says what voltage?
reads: 0.1 V
